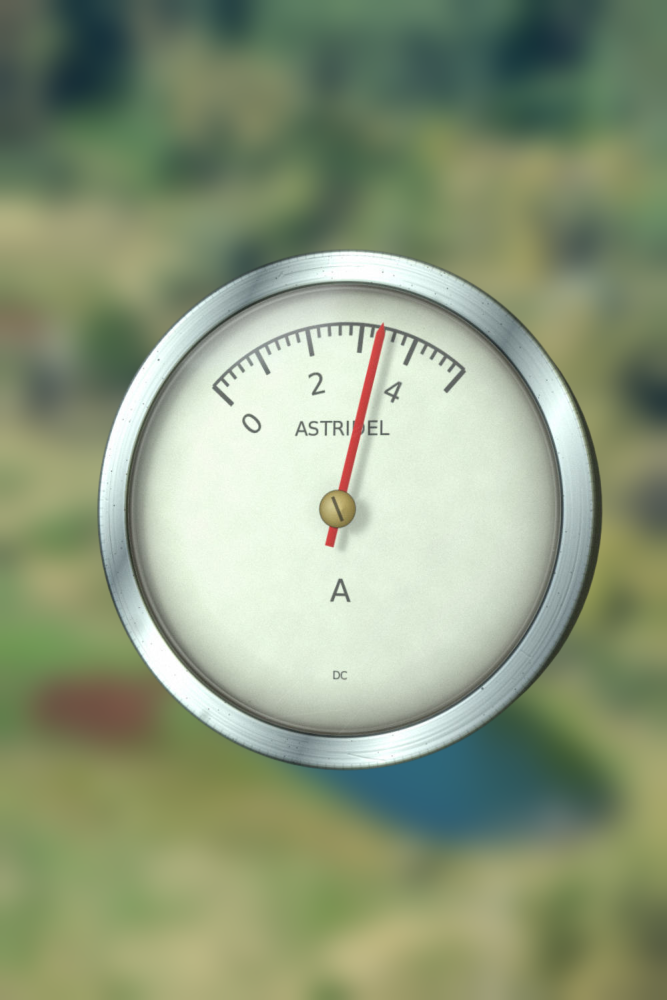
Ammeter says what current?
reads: 3.4 A
